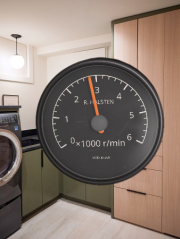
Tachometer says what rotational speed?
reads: 2800 rpm
